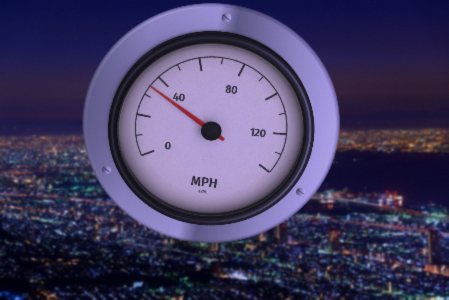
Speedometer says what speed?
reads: 35 mph
